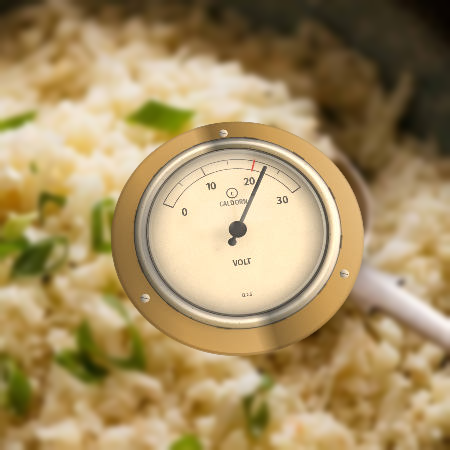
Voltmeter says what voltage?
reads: 22.5 V
